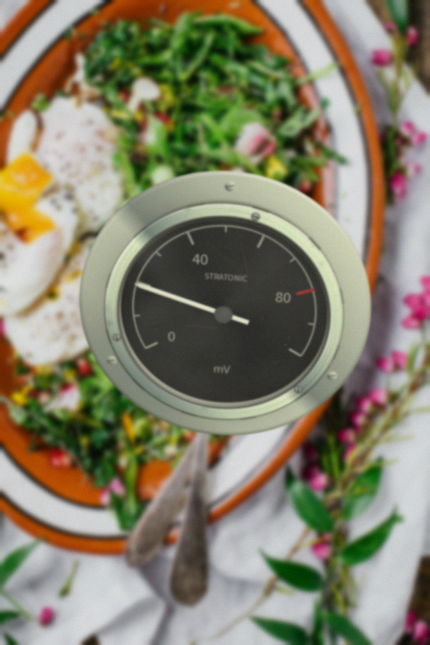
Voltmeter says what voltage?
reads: 20 mV
